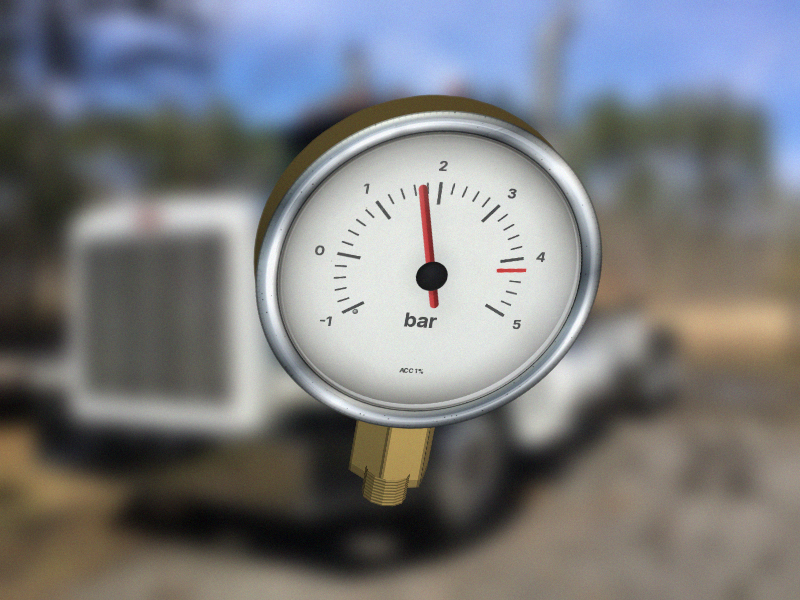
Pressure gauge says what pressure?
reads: 1.7 bar
